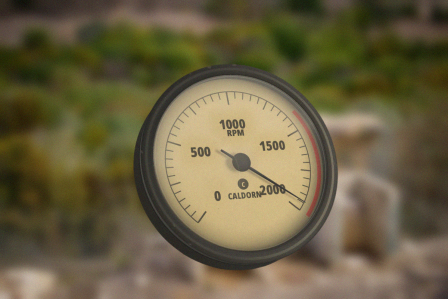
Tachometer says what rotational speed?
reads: 1950 rpm
